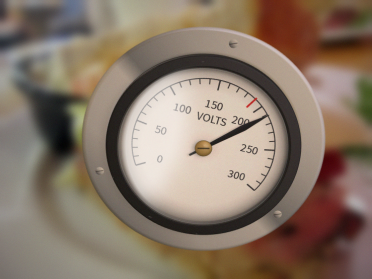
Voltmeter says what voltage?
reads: 210 V
